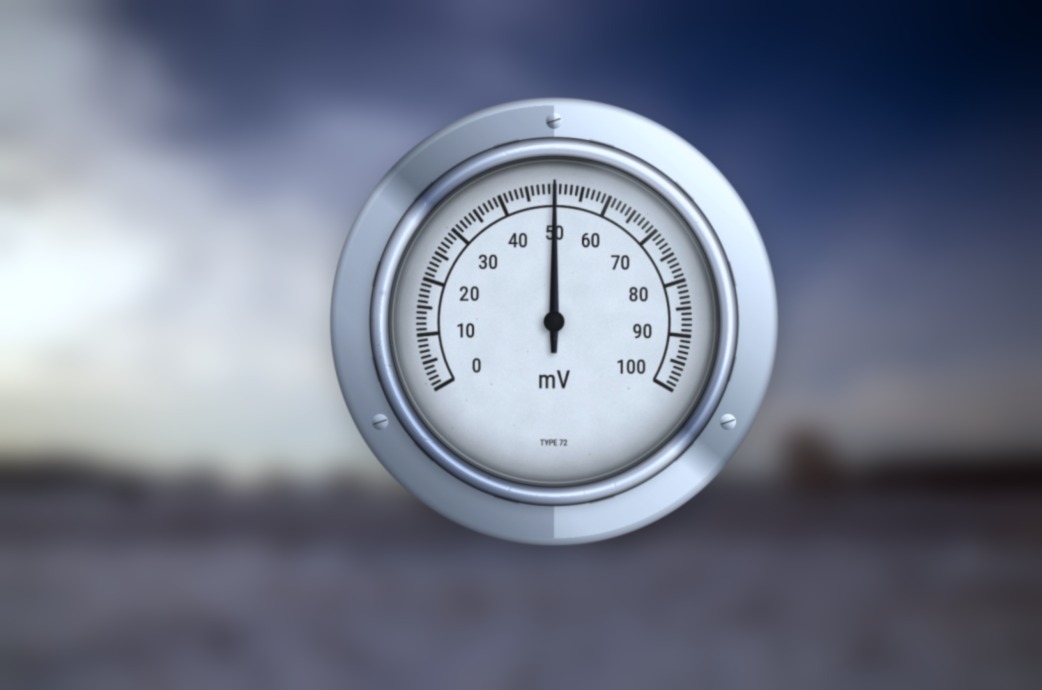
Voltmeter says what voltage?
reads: 50 mV
